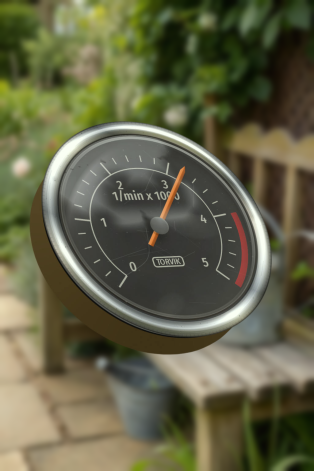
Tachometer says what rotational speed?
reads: 3200 rpm
